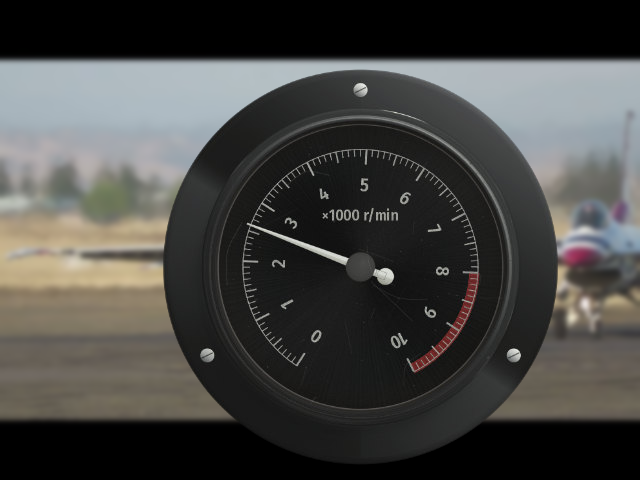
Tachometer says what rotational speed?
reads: 2600 rpm
